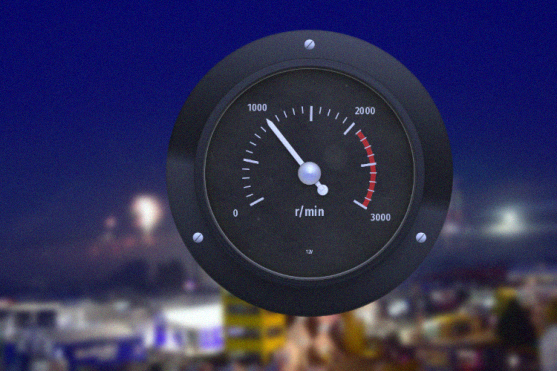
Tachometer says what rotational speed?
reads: 1000 rpm
